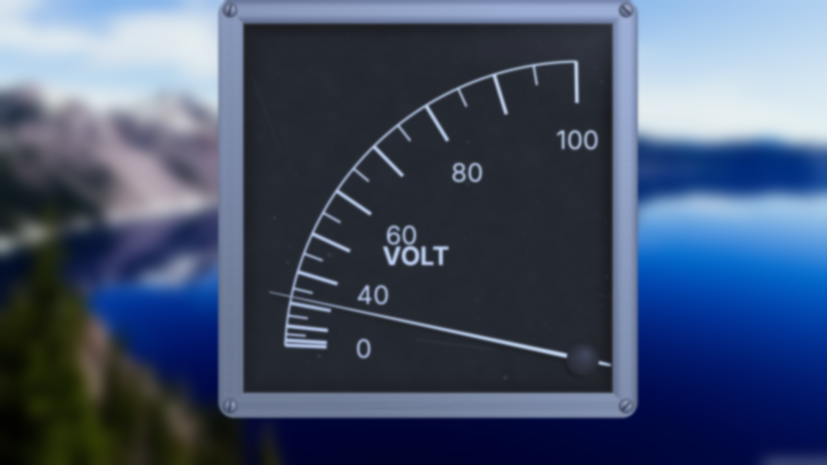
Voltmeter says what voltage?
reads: 32.5 V
